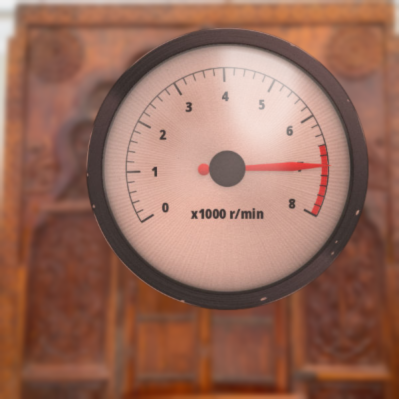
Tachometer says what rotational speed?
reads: 7000 rpm
